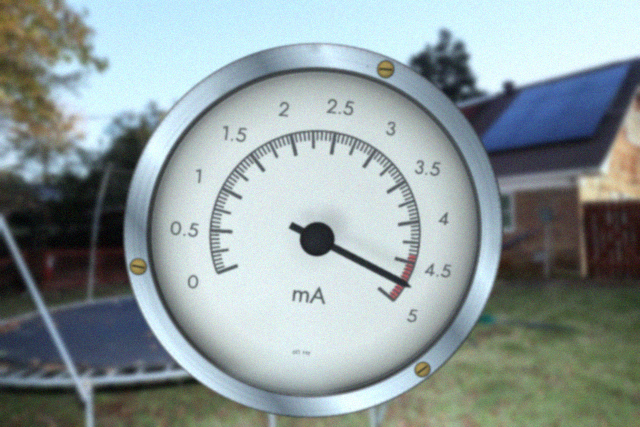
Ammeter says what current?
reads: 4.75 mA
